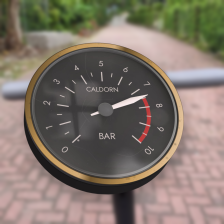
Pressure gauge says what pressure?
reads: 7.5 bar
